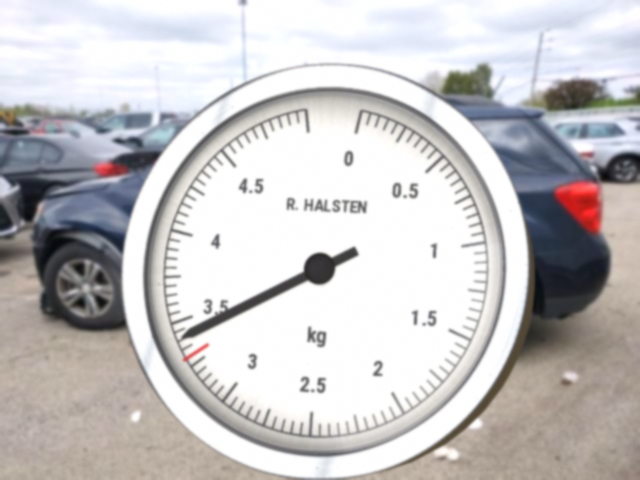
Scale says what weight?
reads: 3.4 kg
